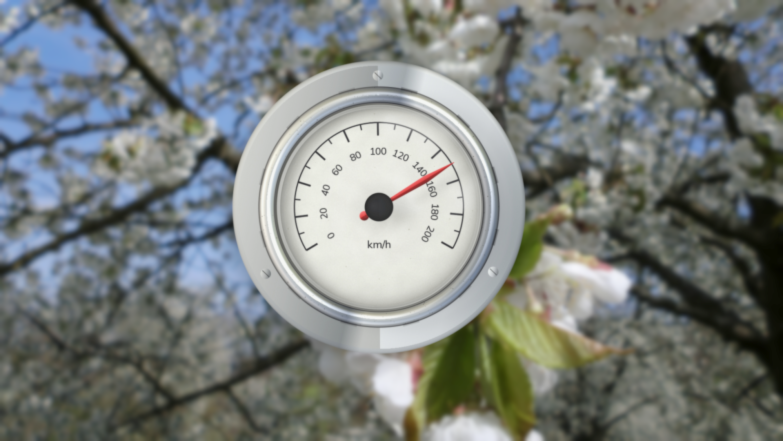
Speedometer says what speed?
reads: 150 km/h
